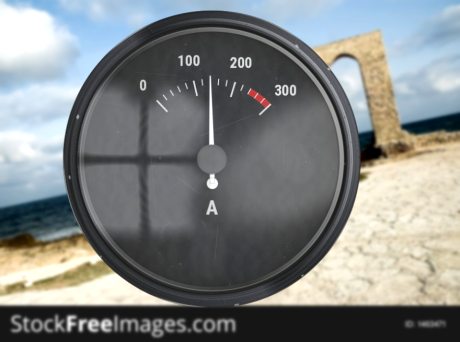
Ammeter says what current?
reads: 140 A
